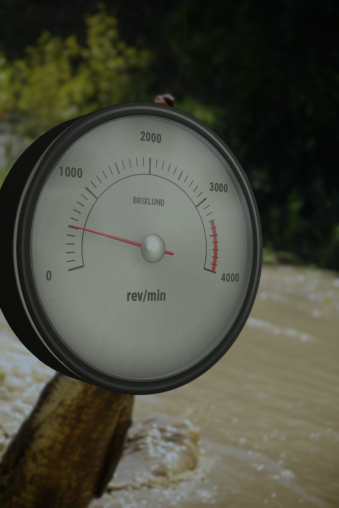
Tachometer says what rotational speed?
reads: 500 rpm
